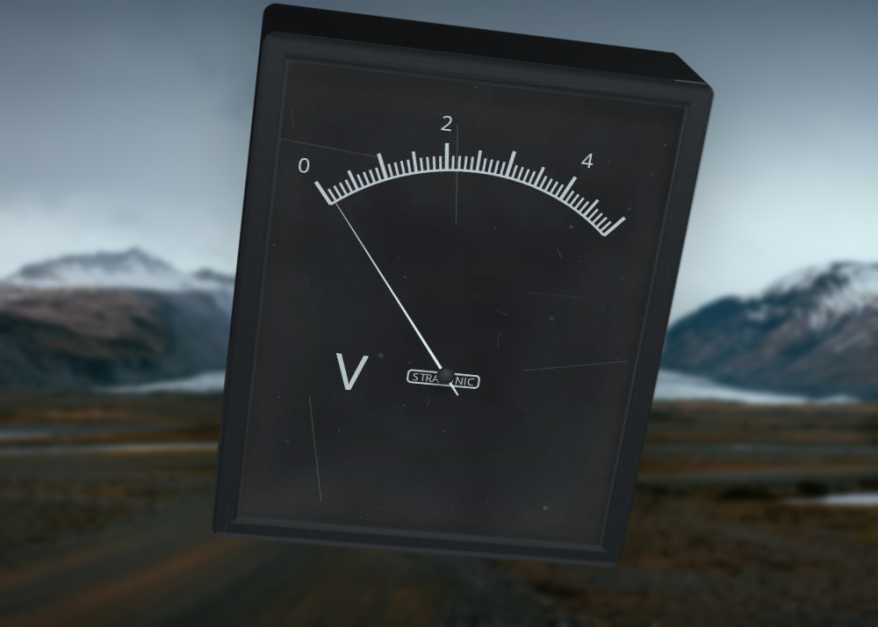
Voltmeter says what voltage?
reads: 0.1 V
